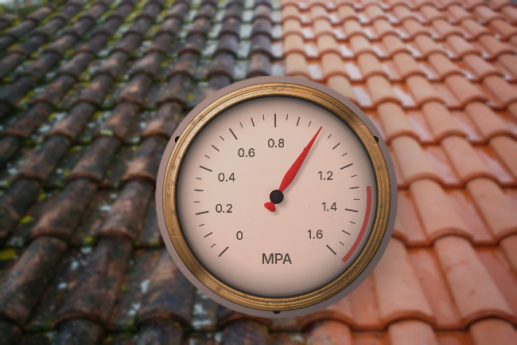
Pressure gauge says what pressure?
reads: 1 MPa
